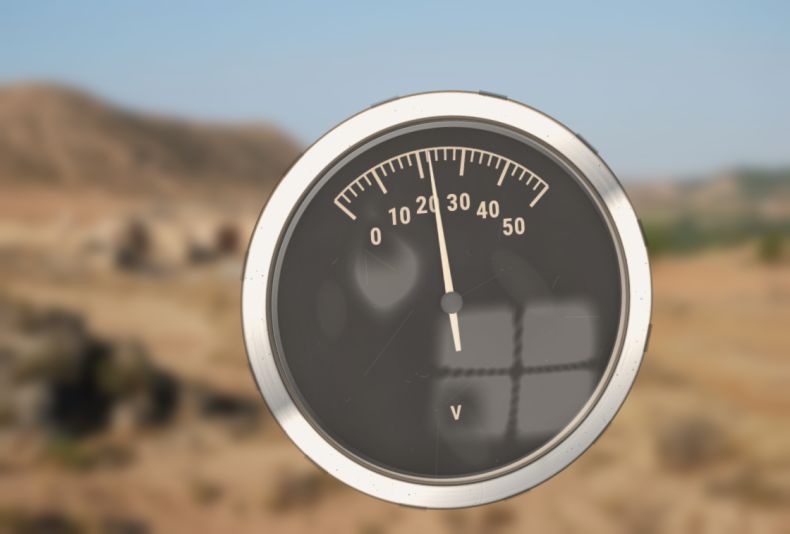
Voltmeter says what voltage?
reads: 22 V
